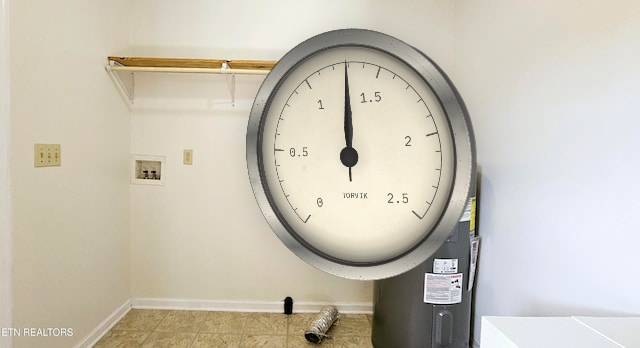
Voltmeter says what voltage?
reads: 1.3 V
